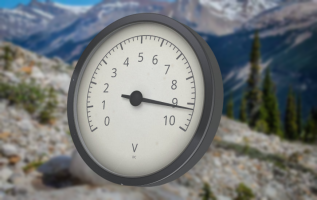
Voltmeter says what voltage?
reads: 9.2 V
